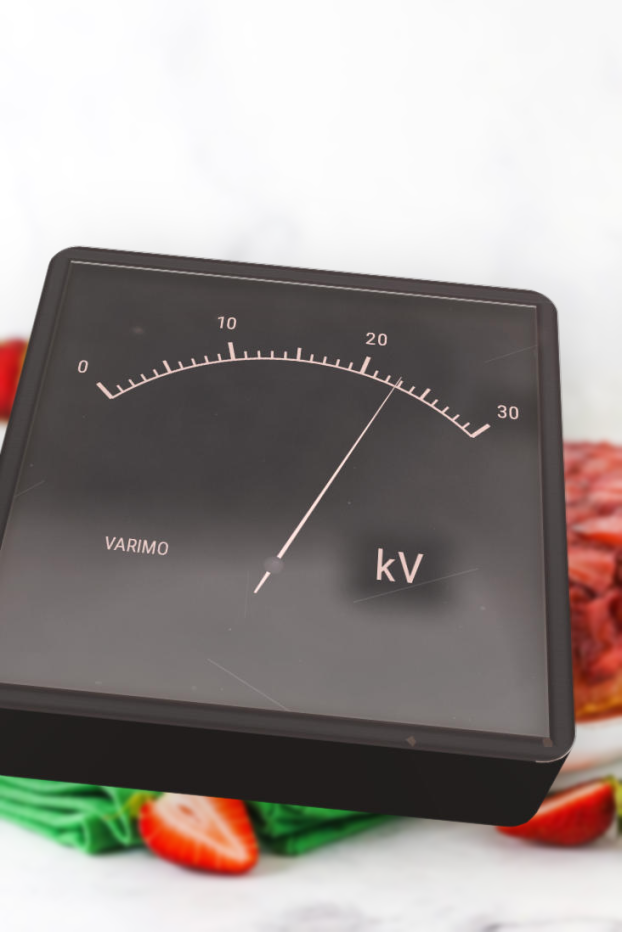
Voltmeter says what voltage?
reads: 23 kV
